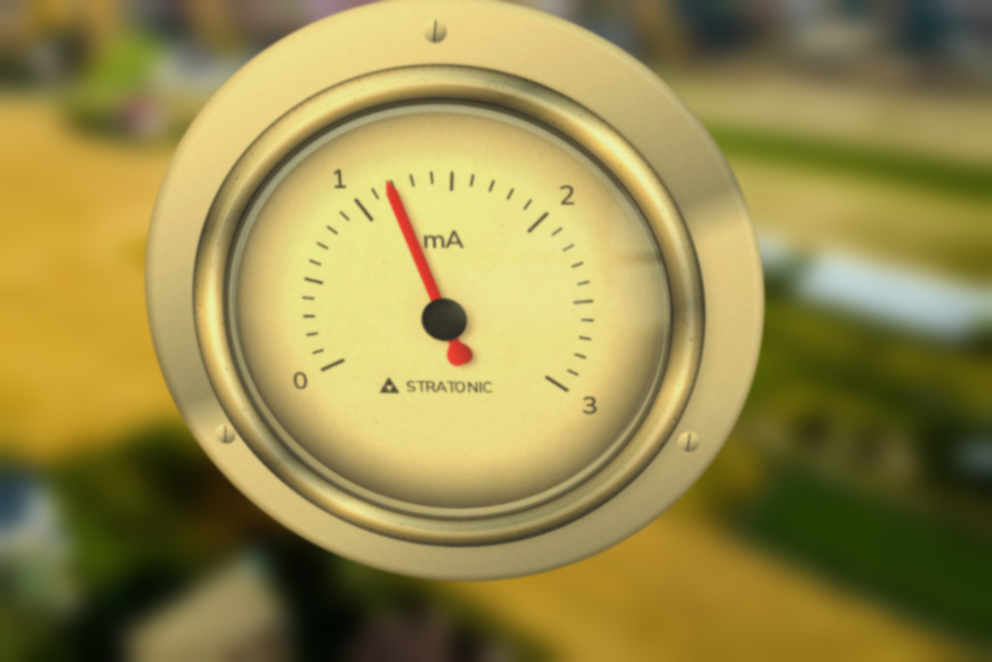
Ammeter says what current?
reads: 1.2 mA
